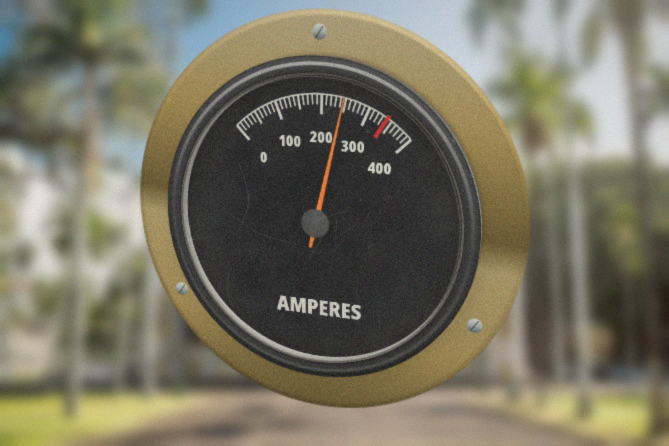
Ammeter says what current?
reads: 250 A
